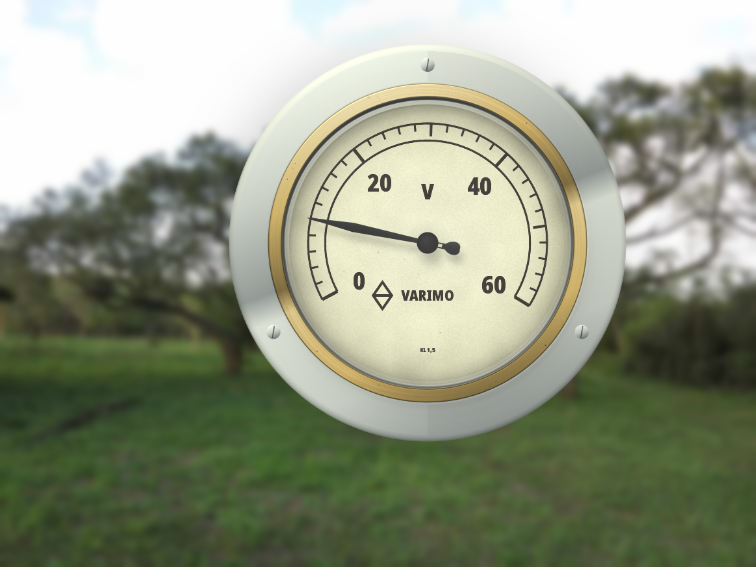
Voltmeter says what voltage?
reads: 10 V
